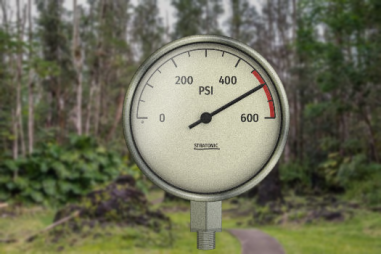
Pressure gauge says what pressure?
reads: 500 psi
